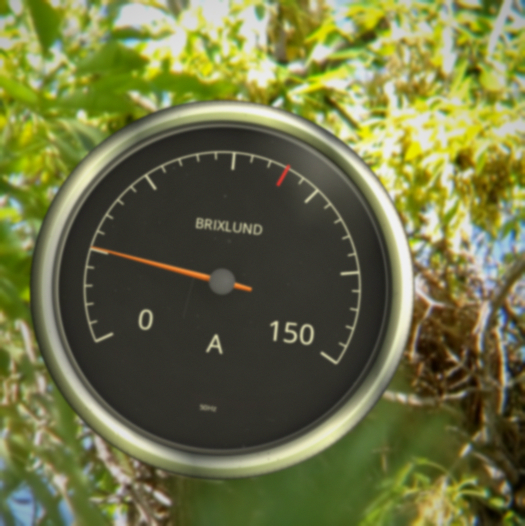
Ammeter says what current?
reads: 25 A
